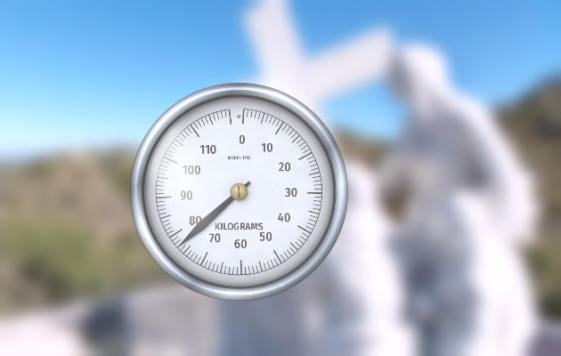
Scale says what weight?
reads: 77 kg
